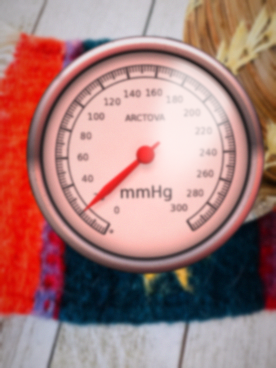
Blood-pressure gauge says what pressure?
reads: 20 mmHg
